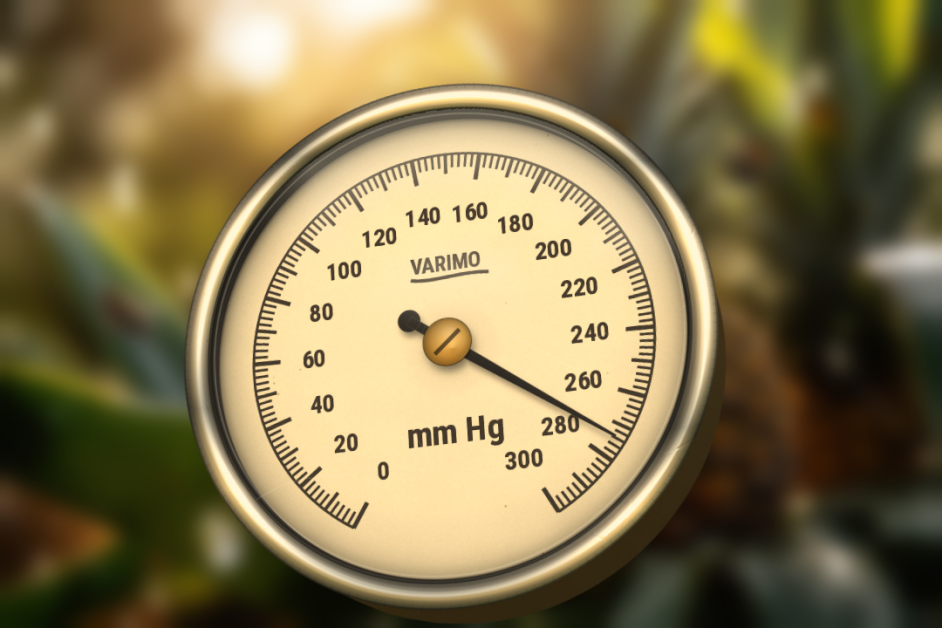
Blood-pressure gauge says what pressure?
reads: 274 mmHg
